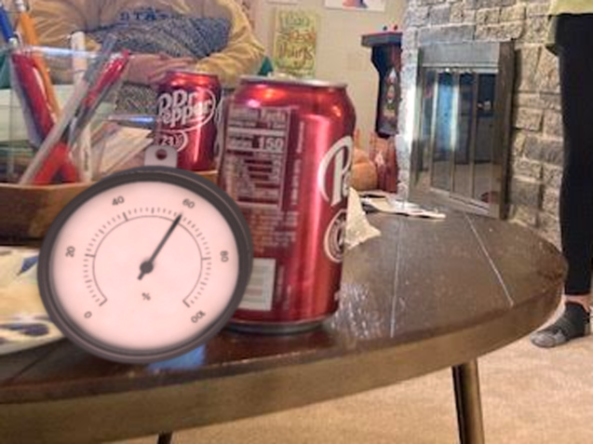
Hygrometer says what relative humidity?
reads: 60 %
